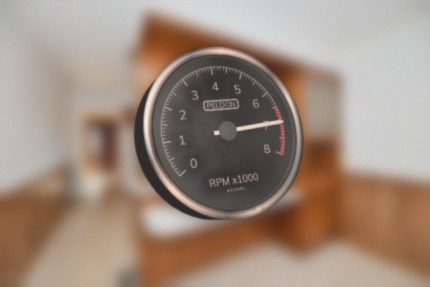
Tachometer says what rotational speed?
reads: 7000 rpm
